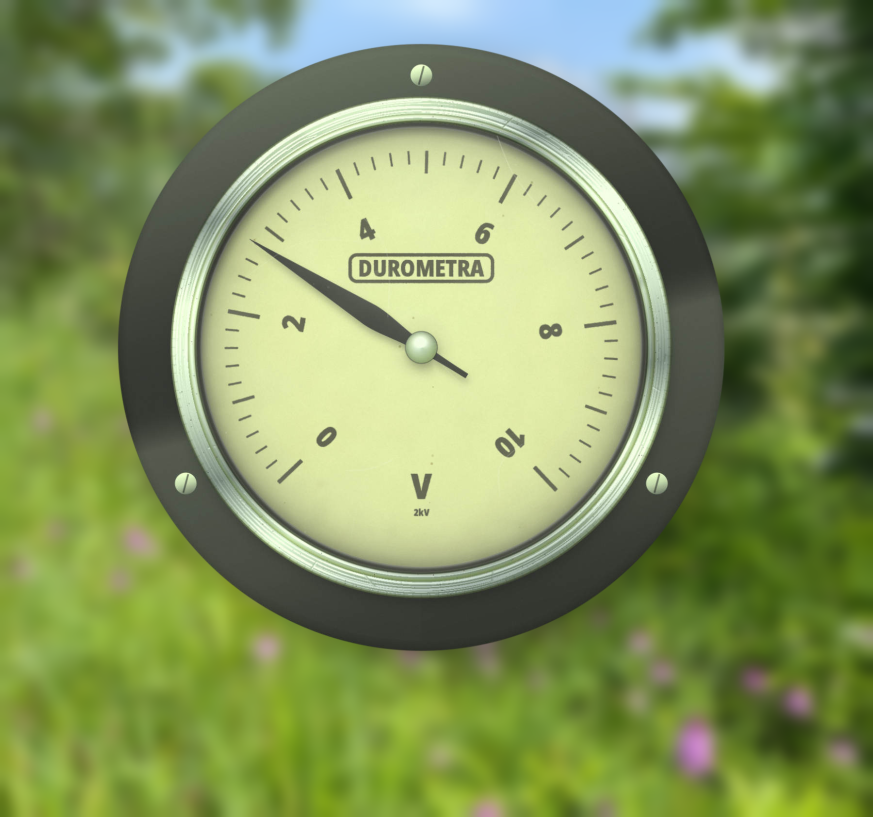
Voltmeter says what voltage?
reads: 2.8 V
